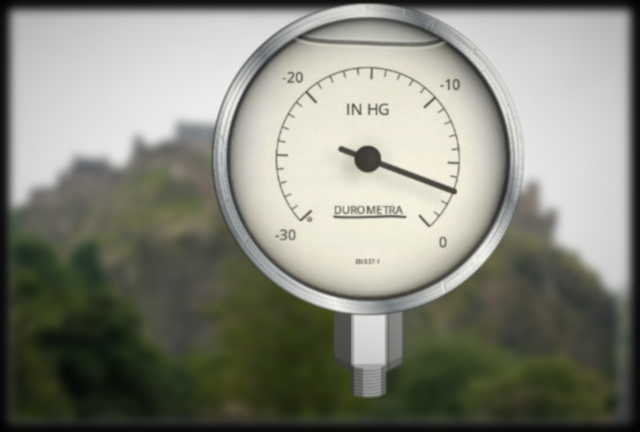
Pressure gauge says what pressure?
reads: -3 inHg
